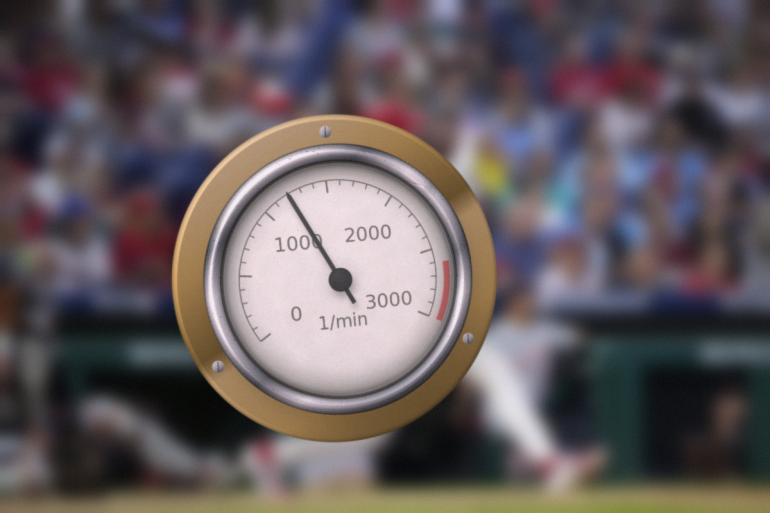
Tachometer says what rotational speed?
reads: 1200 rpm
